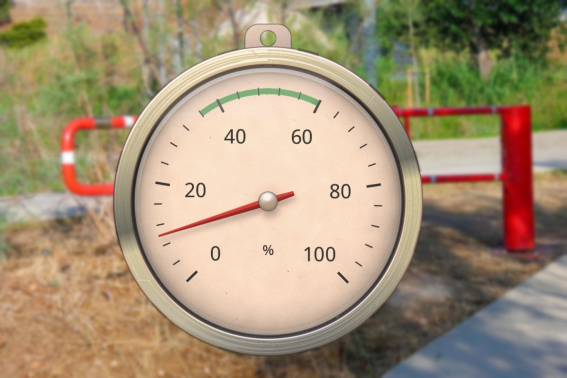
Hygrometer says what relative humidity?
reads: 10 %
